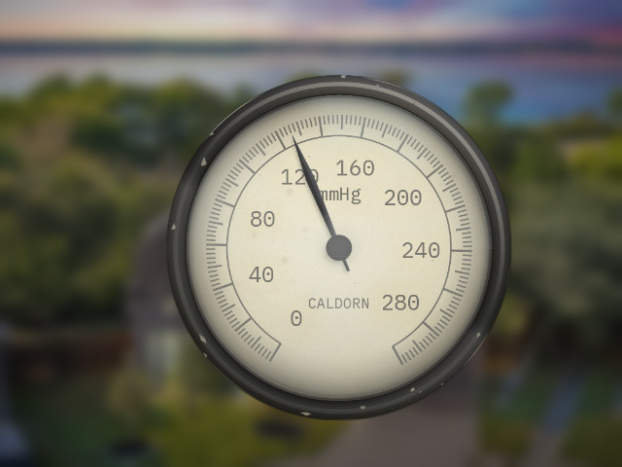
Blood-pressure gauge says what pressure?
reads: 126 mmHg
